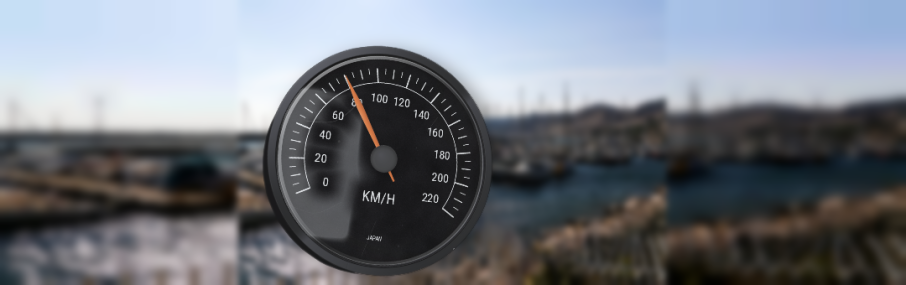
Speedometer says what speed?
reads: 80 km/h
